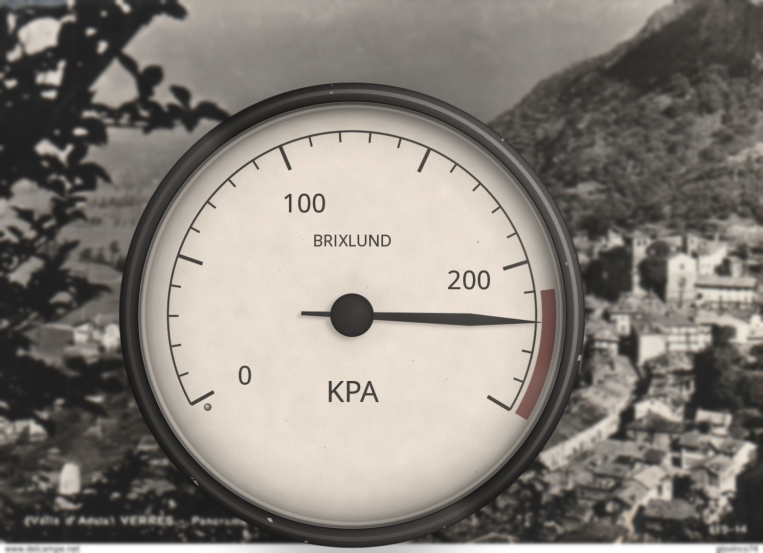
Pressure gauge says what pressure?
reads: 220 kPa
